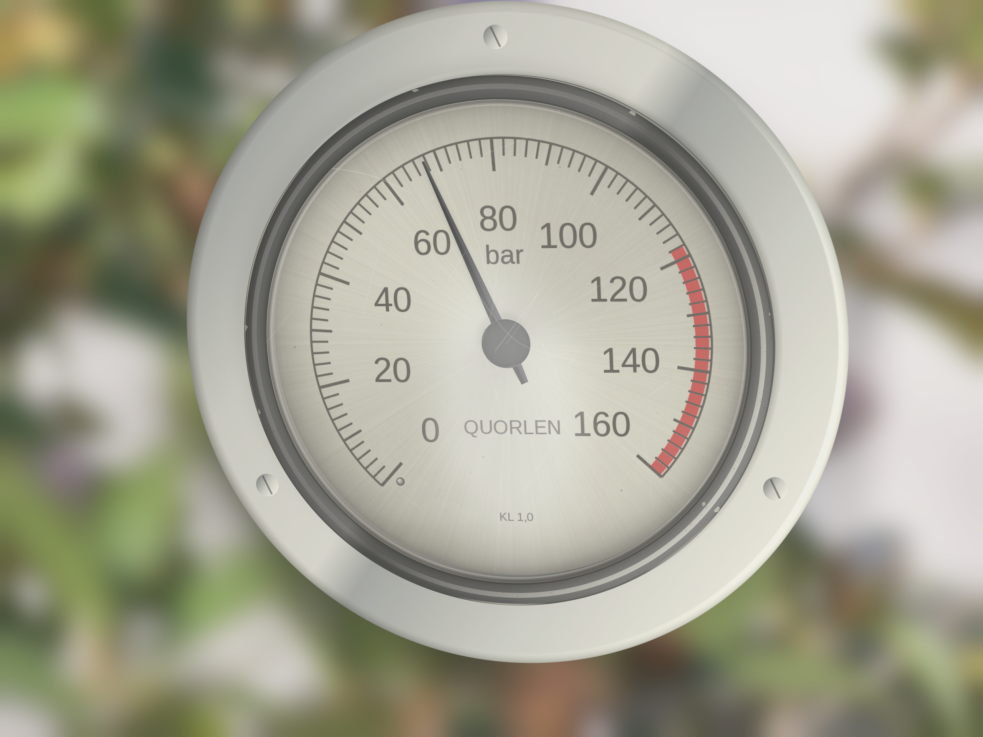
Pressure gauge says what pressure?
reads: 68 bar
